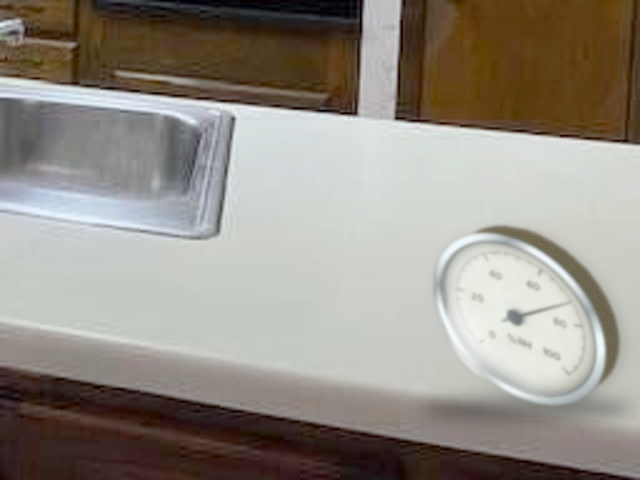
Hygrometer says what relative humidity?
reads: 72 %
